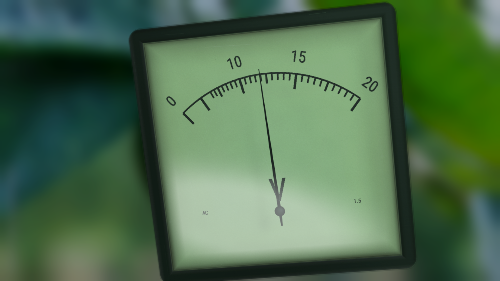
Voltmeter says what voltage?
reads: 12 V
